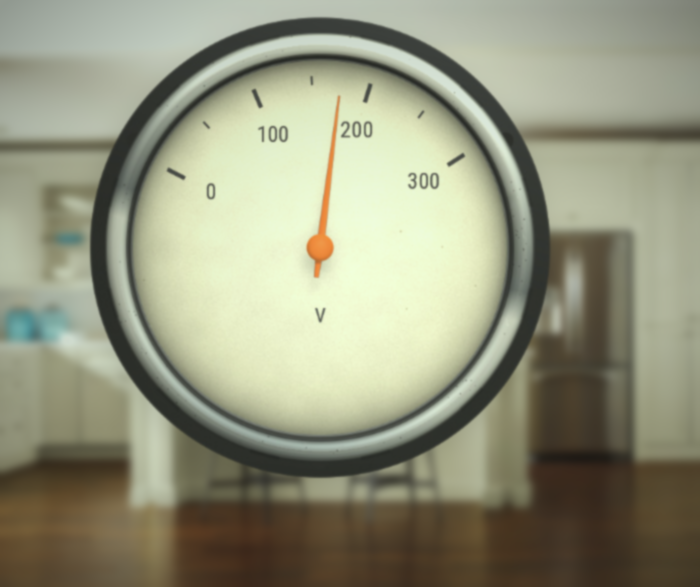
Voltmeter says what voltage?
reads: 175 V
